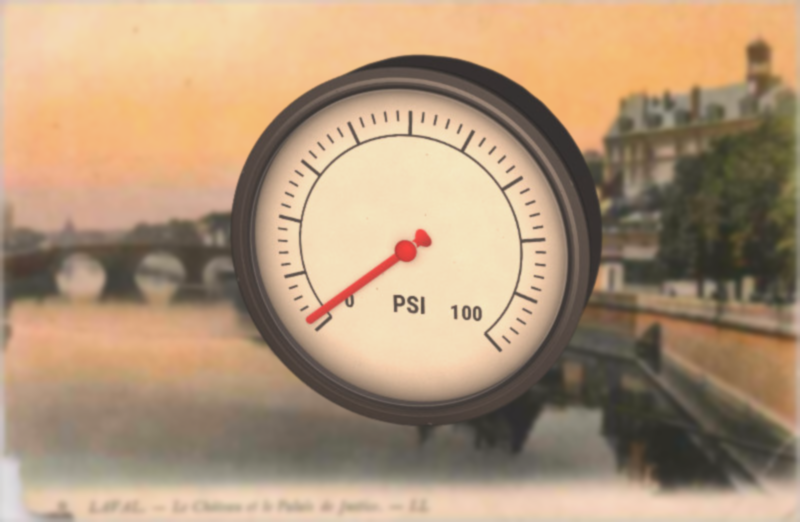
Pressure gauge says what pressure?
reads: 2 psi
